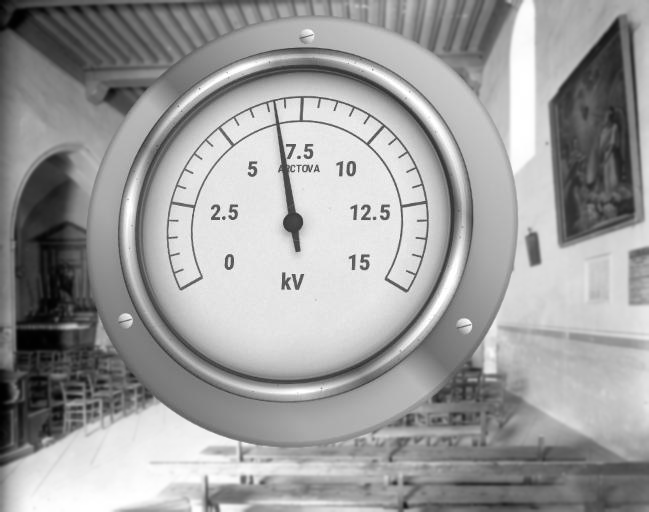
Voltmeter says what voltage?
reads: 6.75 kV
